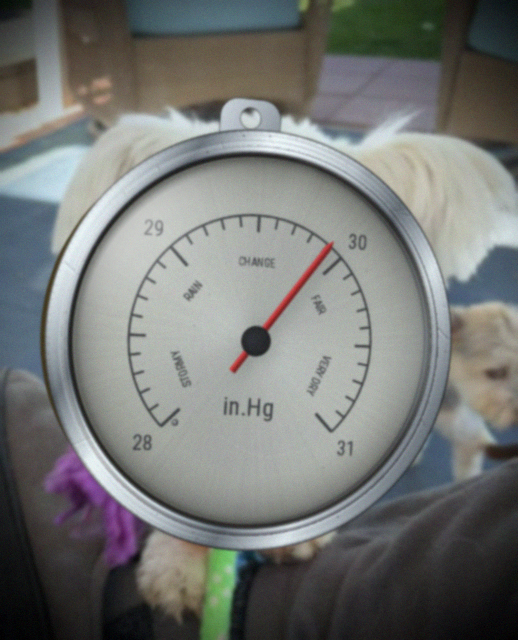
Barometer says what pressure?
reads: 29.9 inHg
